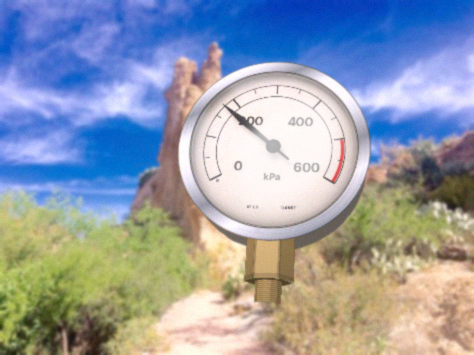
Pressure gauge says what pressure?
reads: 175 kPa
